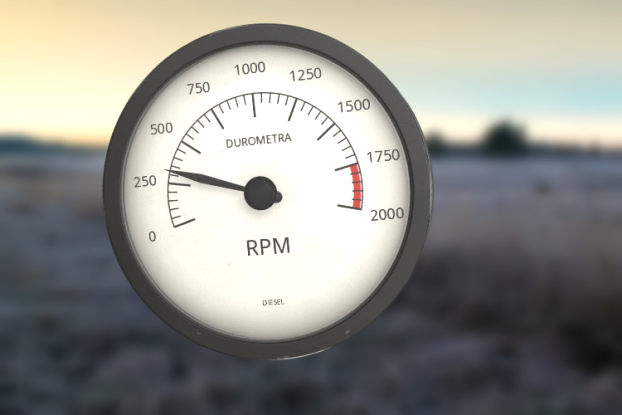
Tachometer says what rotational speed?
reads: 325 rpm
